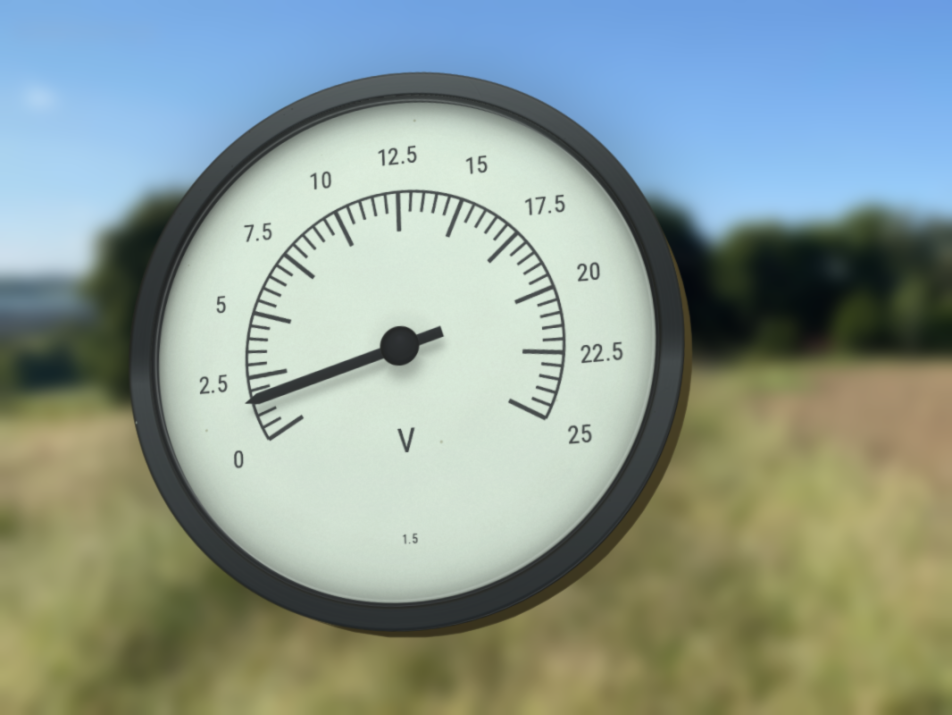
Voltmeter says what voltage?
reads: 1.5 V
